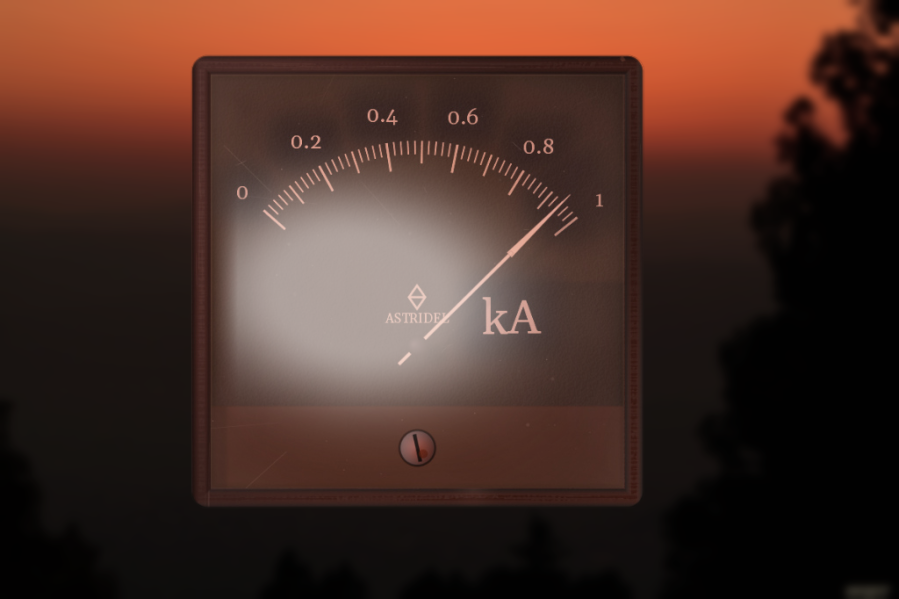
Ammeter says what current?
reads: 0.94 kA
